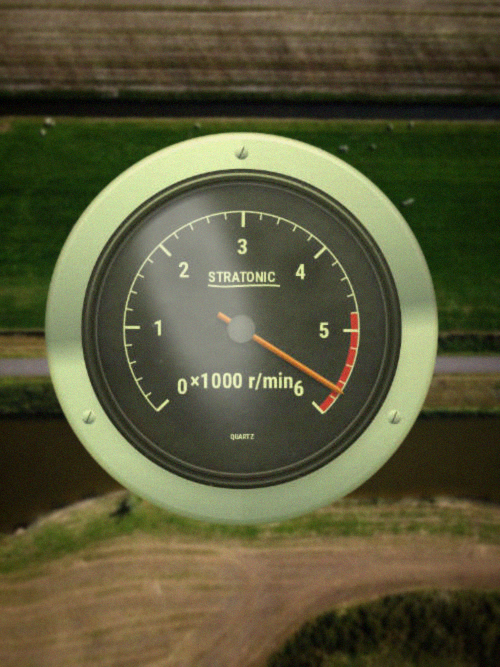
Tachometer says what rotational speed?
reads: 5700 rpm
